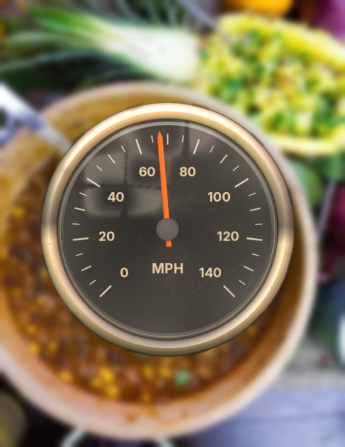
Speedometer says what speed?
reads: 67.5 mph
